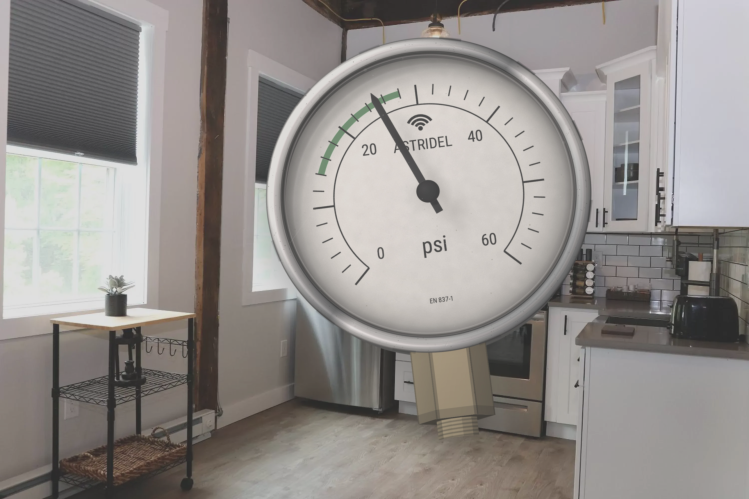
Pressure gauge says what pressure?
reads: 25 psi
